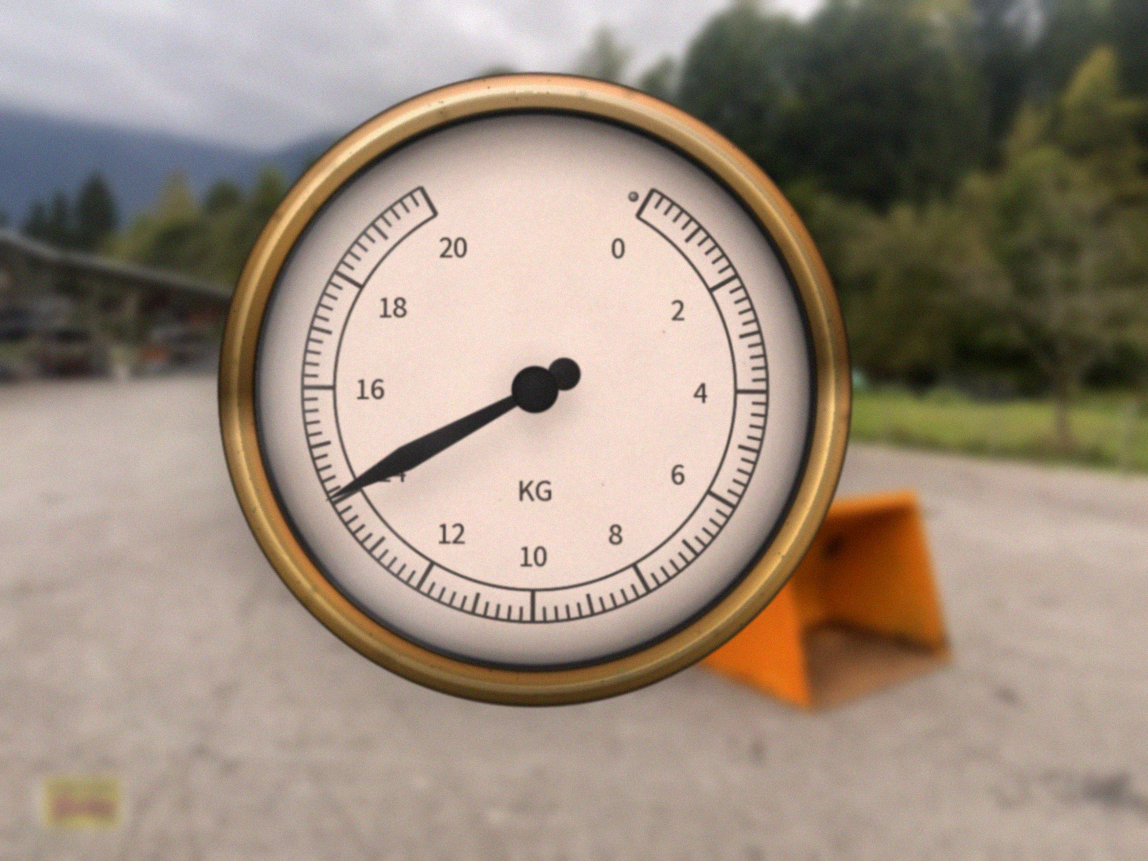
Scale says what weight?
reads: 14.1 kg
